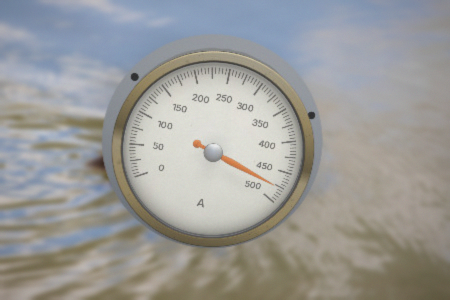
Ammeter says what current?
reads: 475 A
